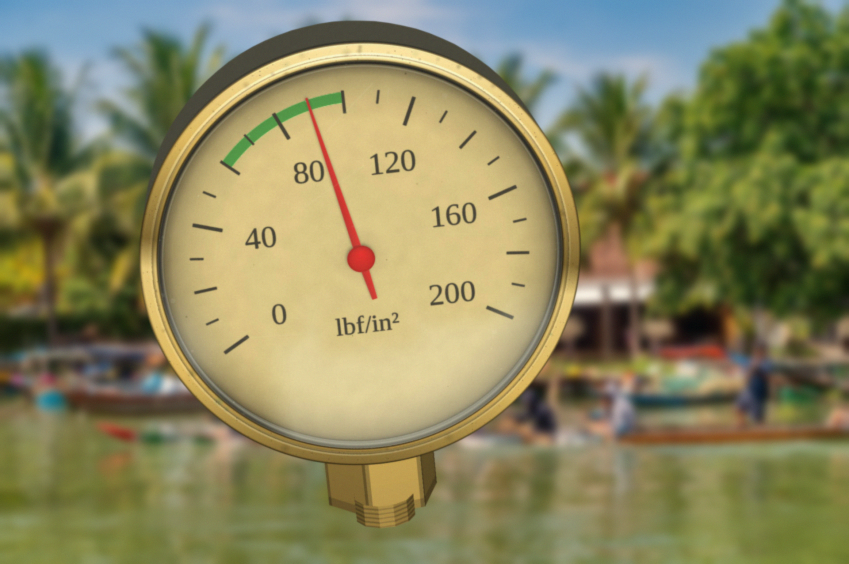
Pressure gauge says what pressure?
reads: 90 psi
